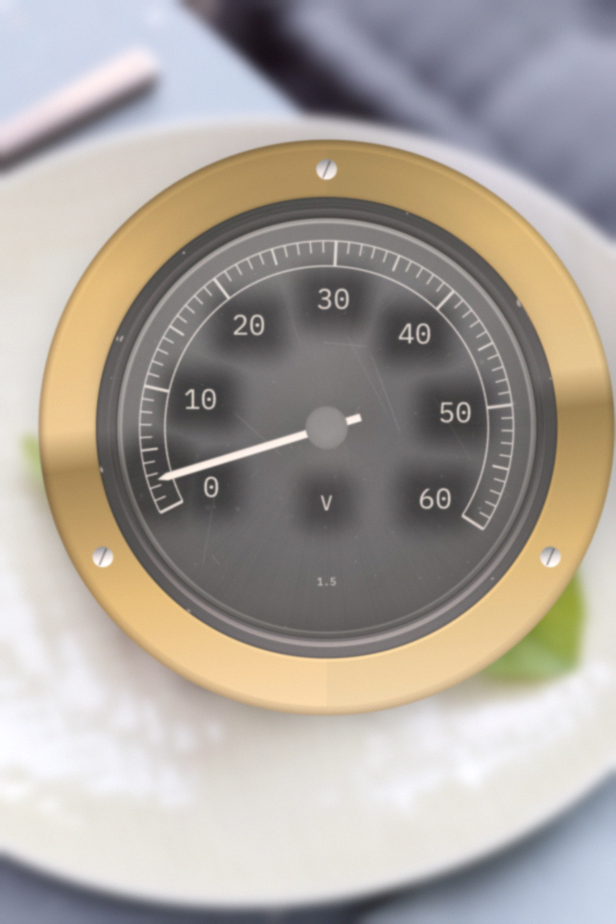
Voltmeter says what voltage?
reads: 2.5 V
